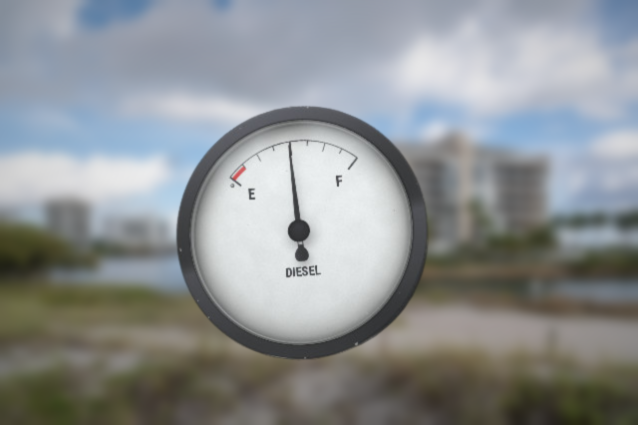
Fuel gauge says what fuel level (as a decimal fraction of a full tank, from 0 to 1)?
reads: 0.5
